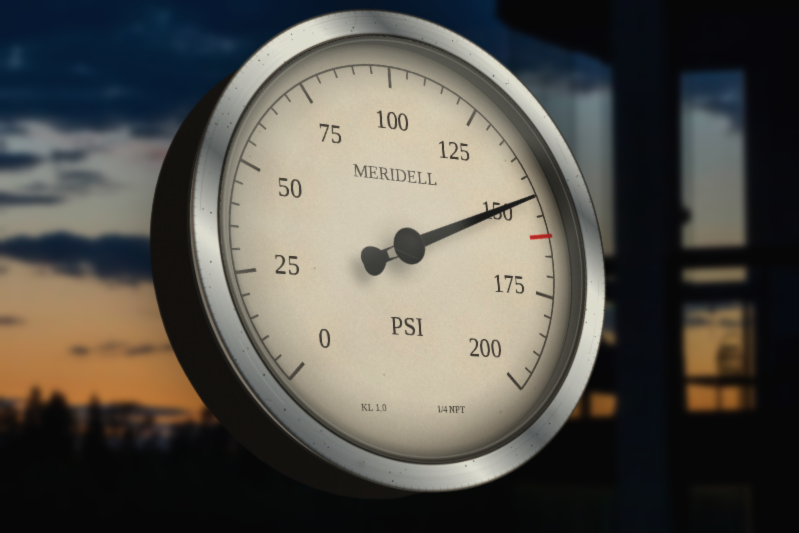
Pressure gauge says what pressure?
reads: 150 psi
